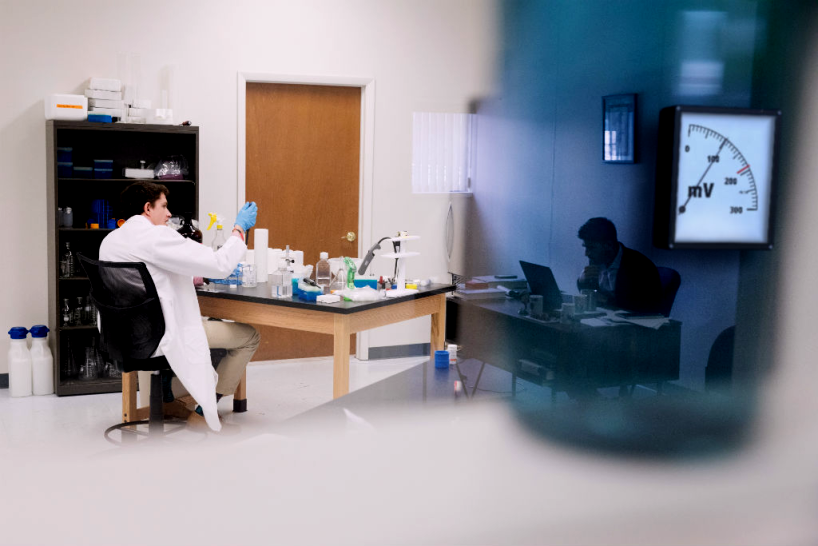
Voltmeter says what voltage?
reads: 100 mV
